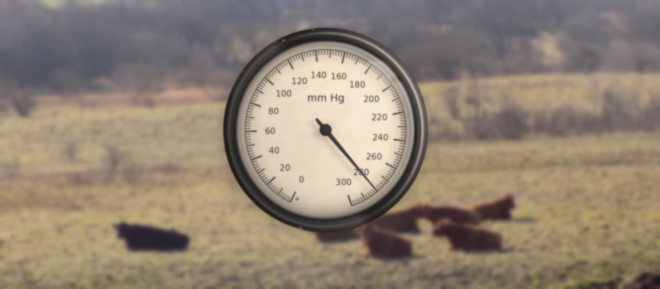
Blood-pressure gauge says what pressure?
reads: 280 mmHg
